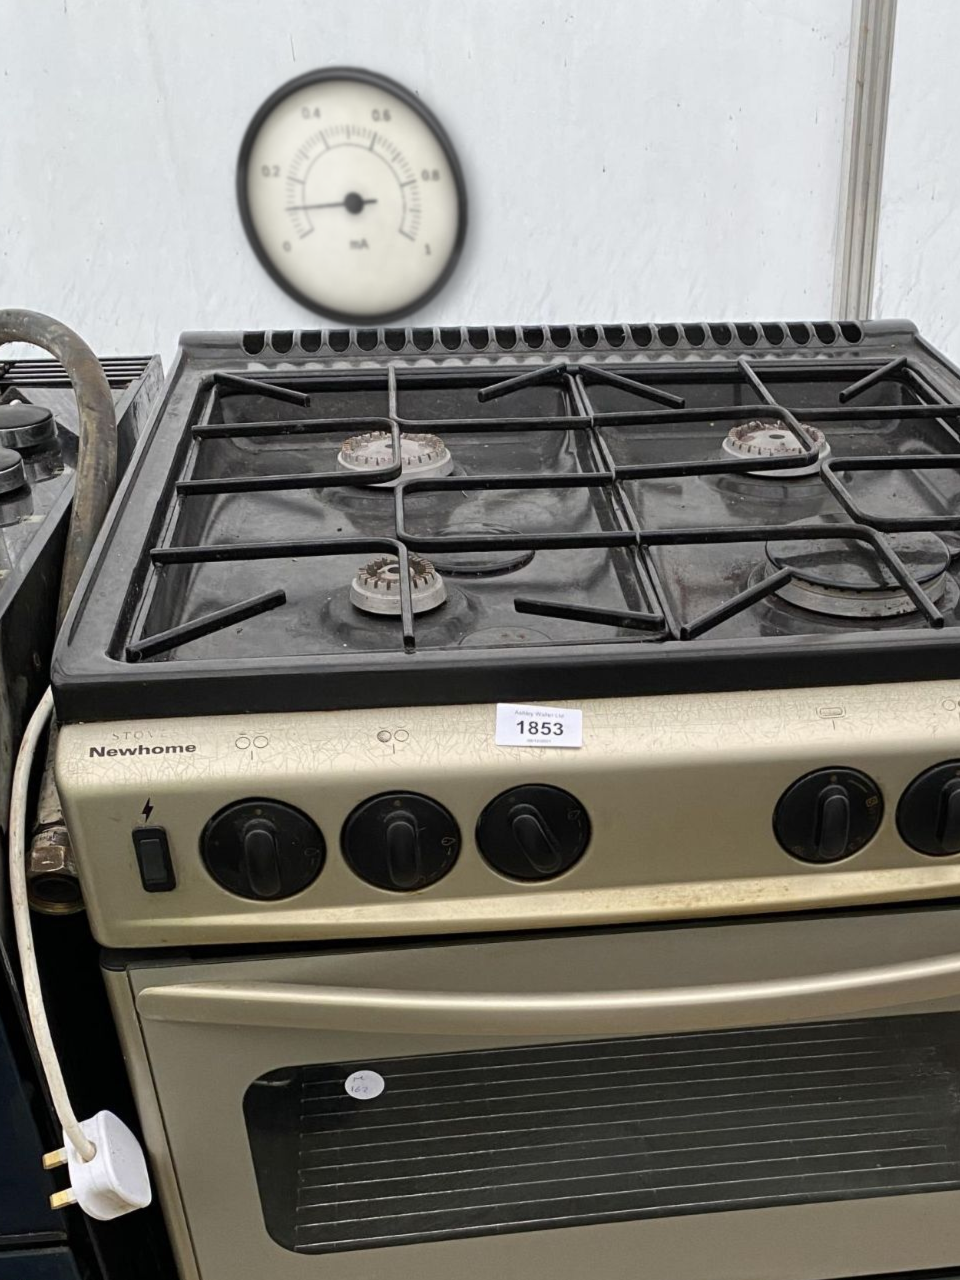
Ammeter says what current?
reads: 0.1 mA
